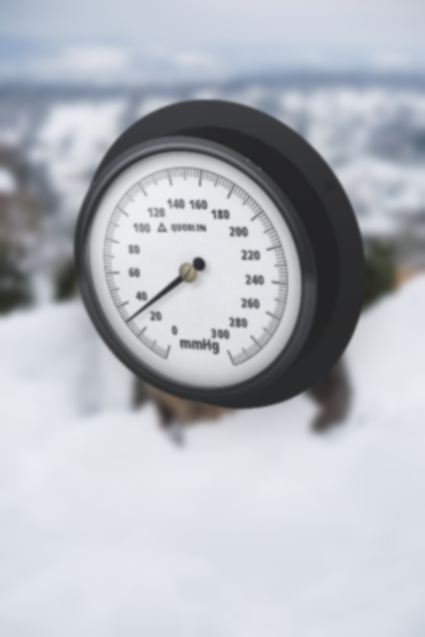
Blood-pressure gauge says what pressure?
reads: 30 mmHg
